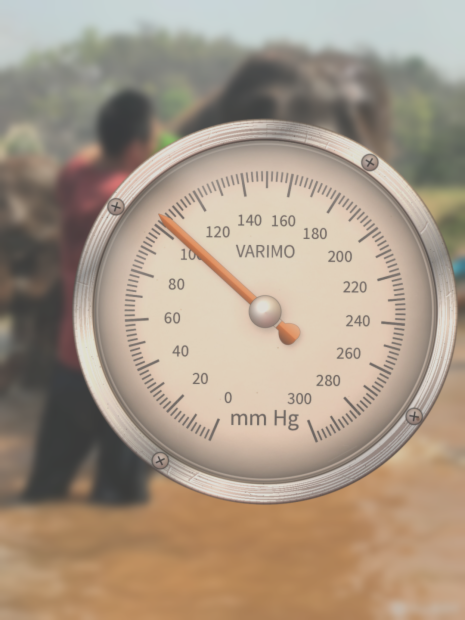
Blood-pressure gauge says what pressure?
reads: 104 mmHg
